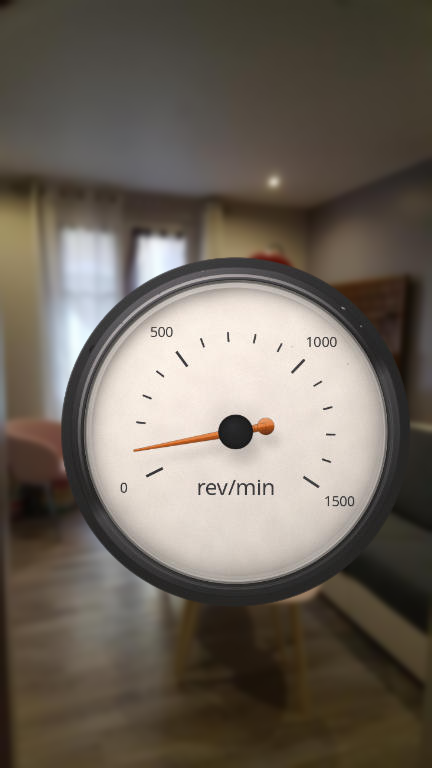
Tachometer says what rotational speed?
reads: 100 rpm
